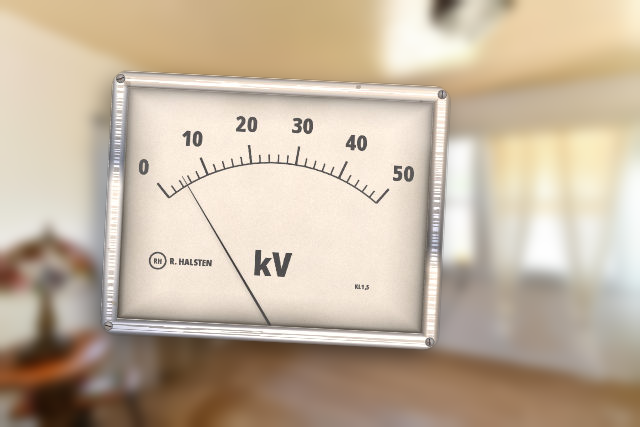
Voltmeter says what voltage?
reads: 5 kV
